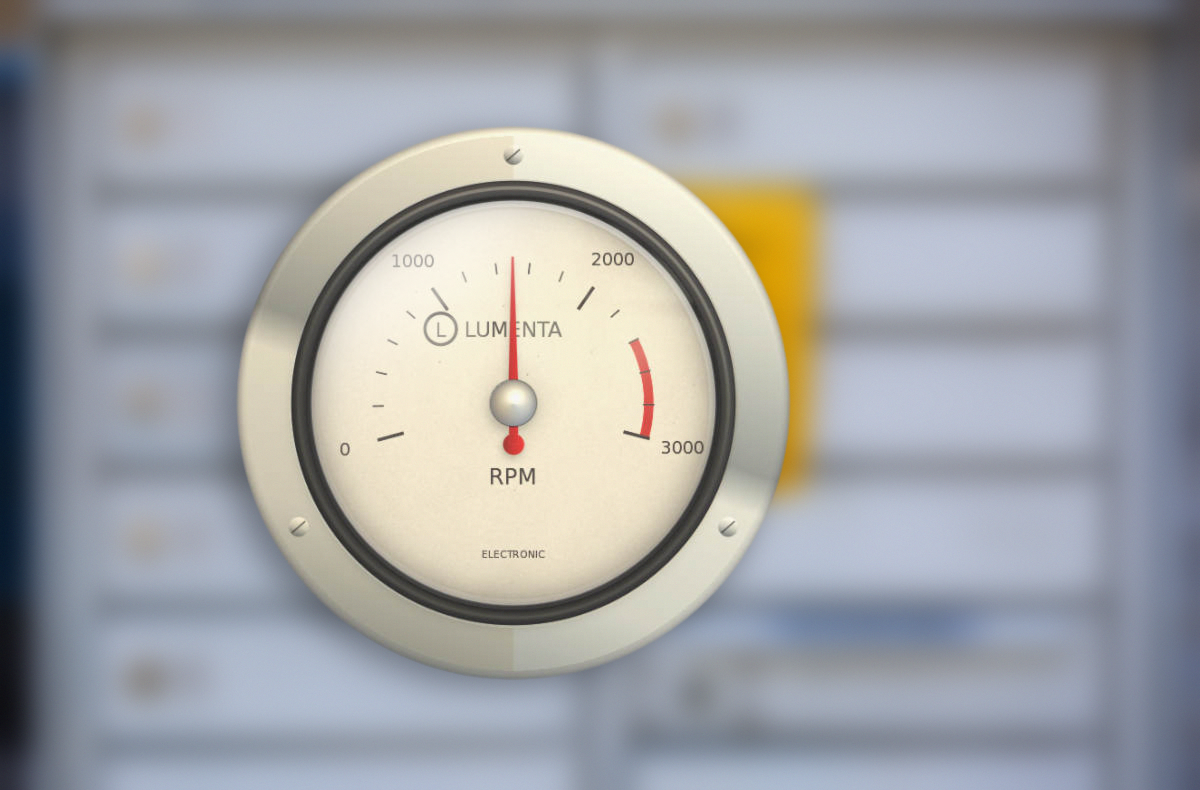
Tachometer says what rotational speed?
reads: 1500 rpm
